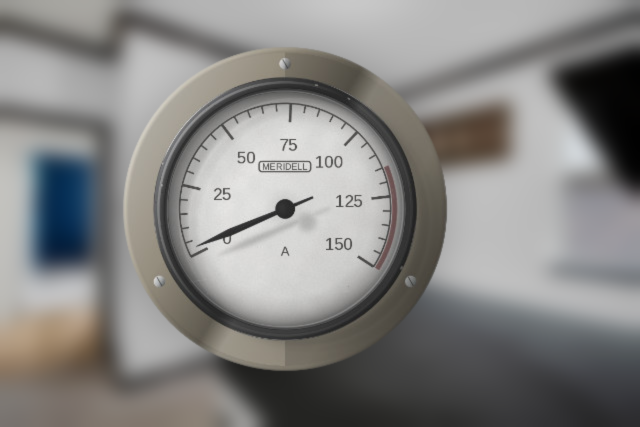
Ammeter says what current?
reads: 2.5 A
